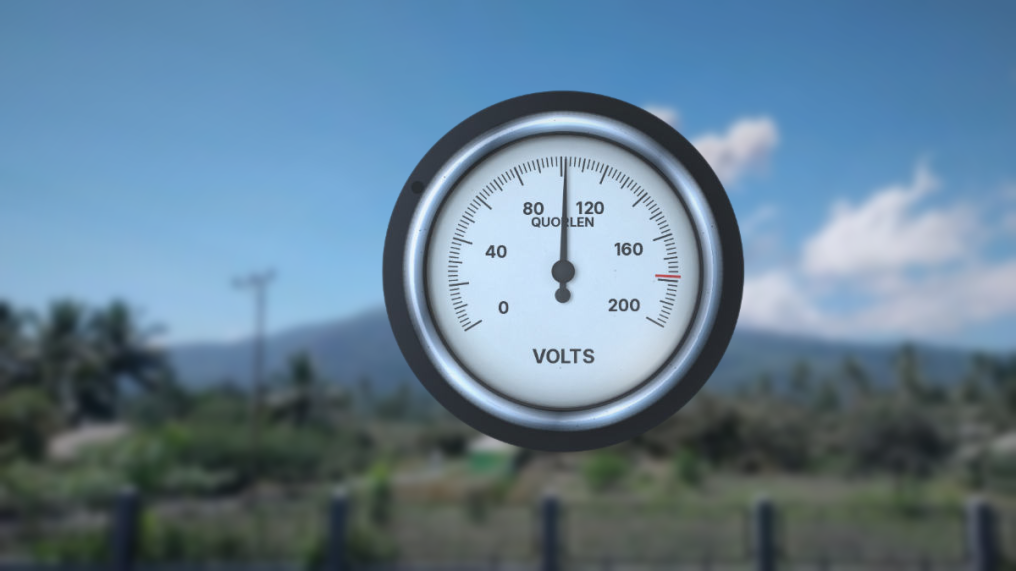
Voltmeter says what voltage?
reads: 102 V
